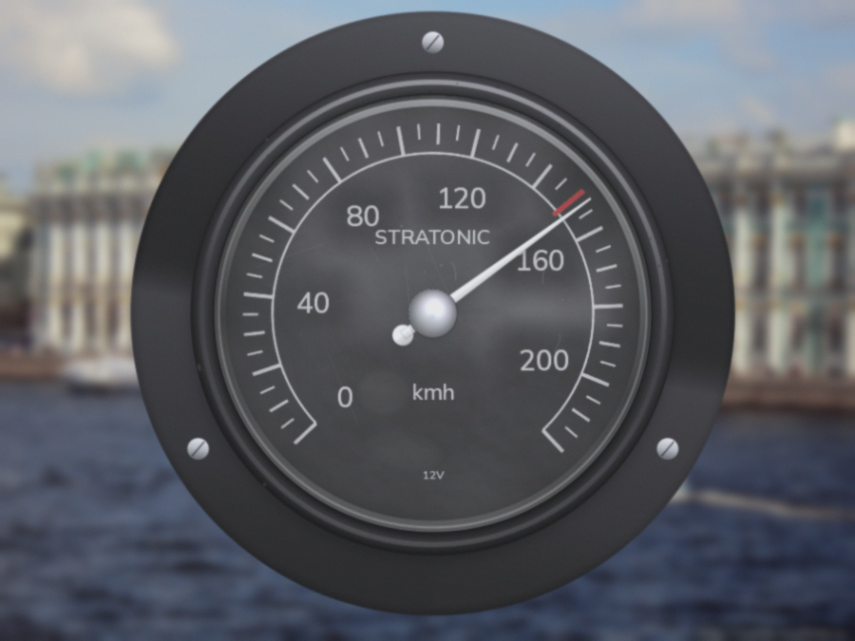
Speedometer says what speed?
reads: 152.5 km/h
